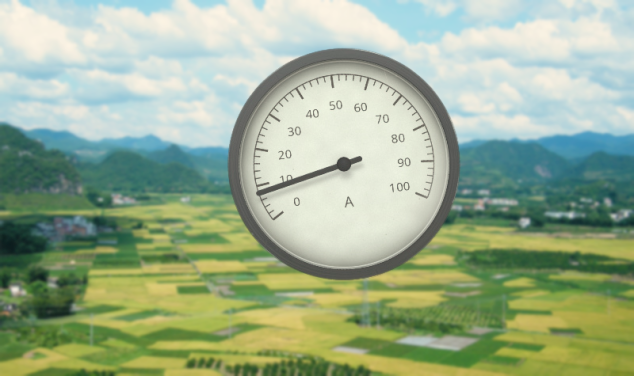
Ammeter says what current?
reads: 8 A
